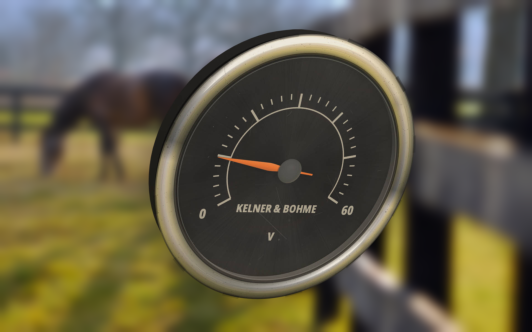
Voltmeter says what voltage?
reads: 10 V
